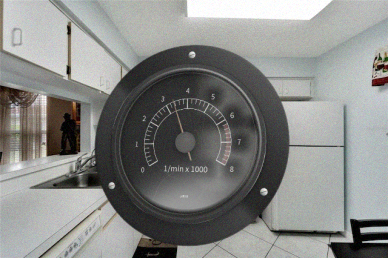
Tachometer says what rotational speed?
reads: 3400 rpm
